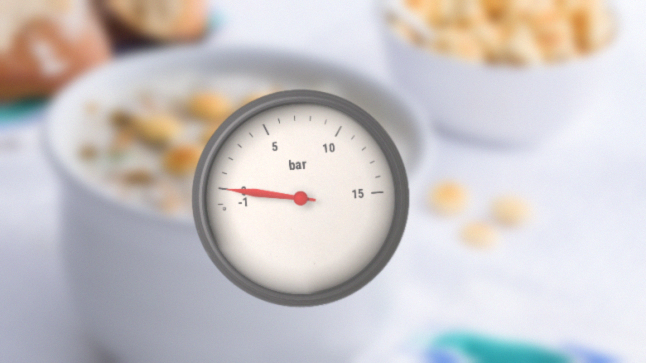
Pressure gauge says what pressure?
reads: 0 bar
